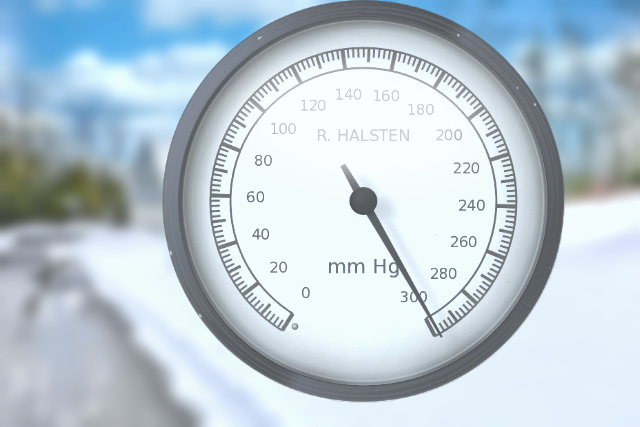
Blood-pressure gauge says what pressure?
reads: 298 mmHg
